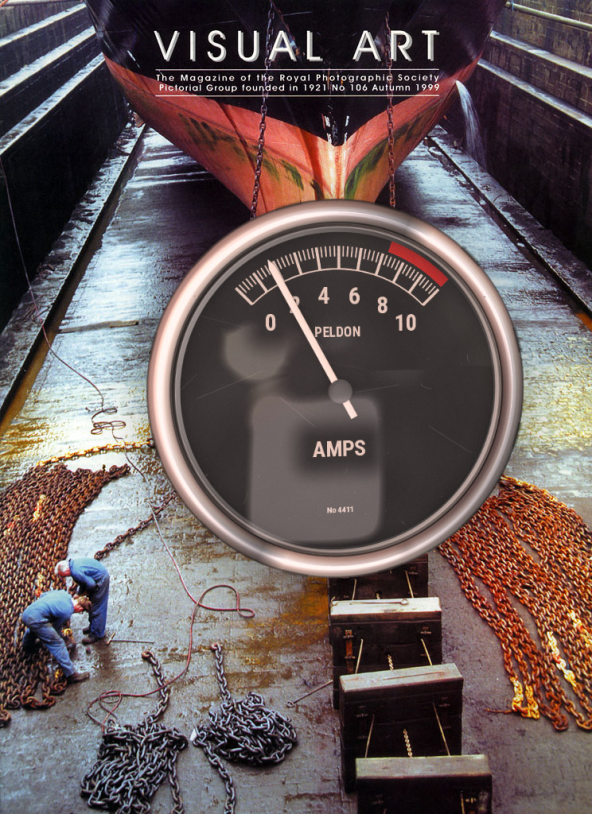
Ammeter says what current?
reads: 1.8 A
